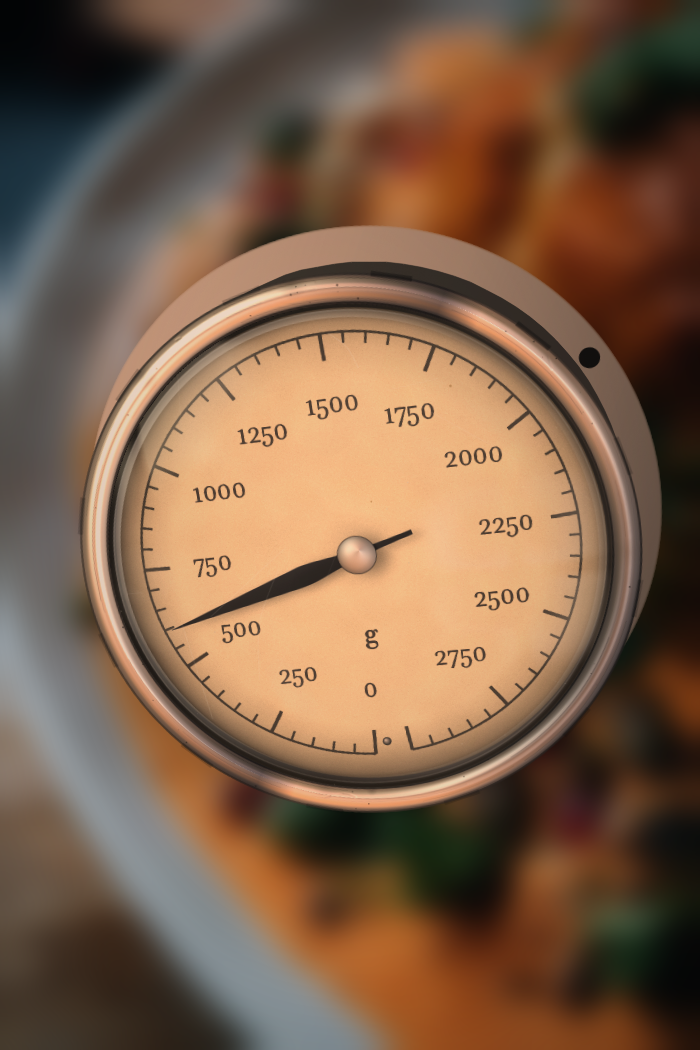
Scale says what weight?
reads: 600 g
